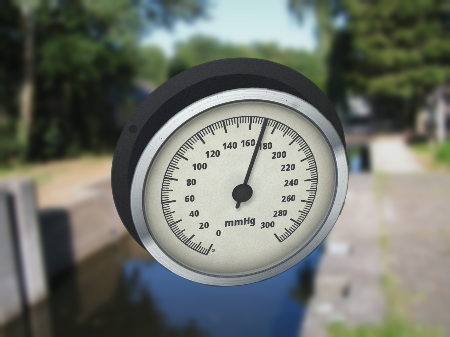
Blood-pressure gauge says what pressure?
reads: 170 mmHg
